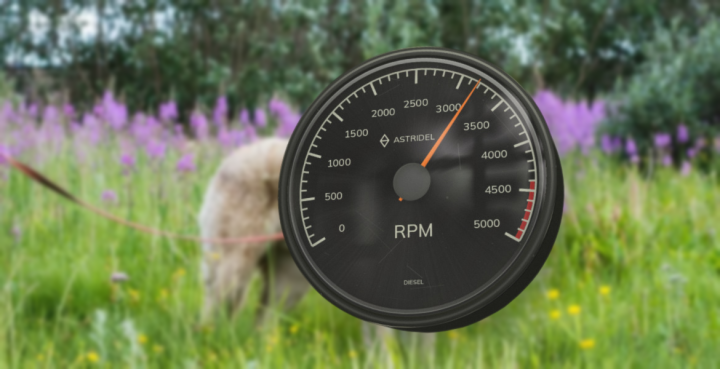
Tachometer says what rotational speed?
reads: 3200 rpm
